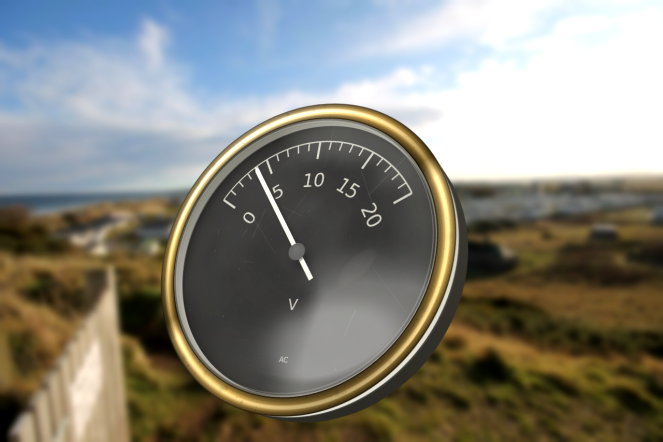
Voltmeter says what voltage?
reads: 4 V
